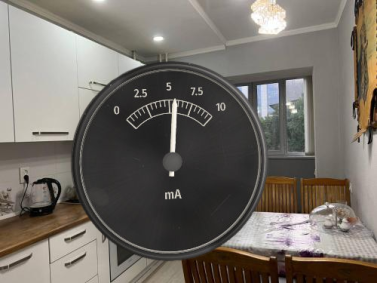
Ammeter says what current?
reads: 5.5 mA
